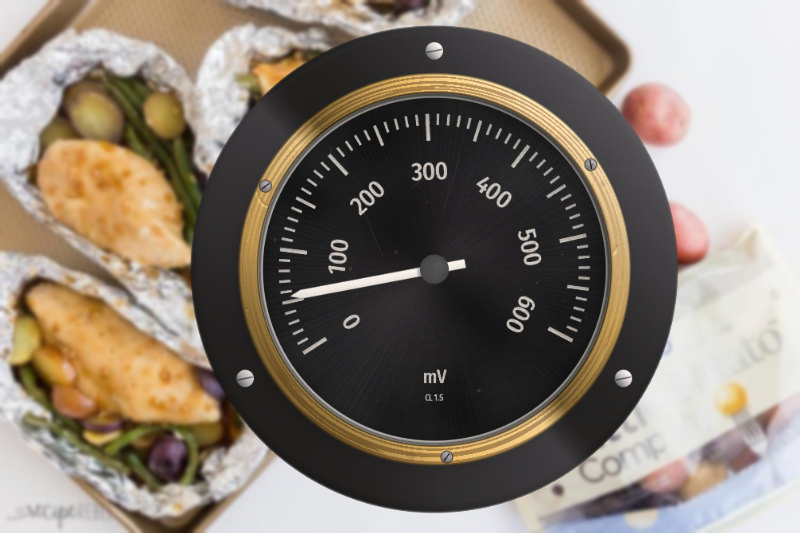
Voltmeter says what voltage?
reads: 55 mV
